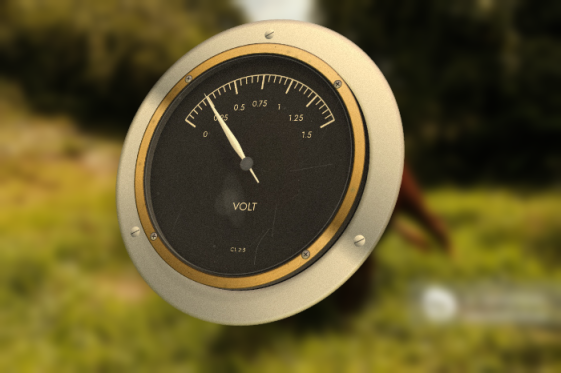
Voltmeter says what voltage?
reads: 0.25 V
